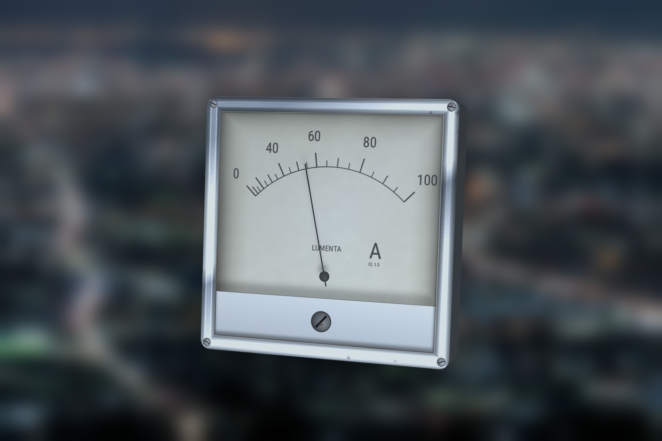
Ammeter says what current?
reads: 55 A
